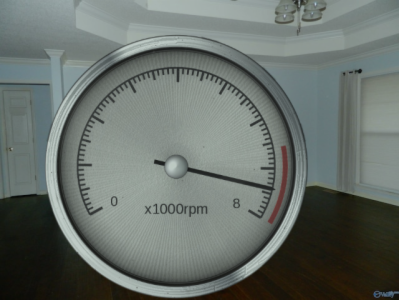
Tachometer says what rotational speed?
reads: 7400 rpm
